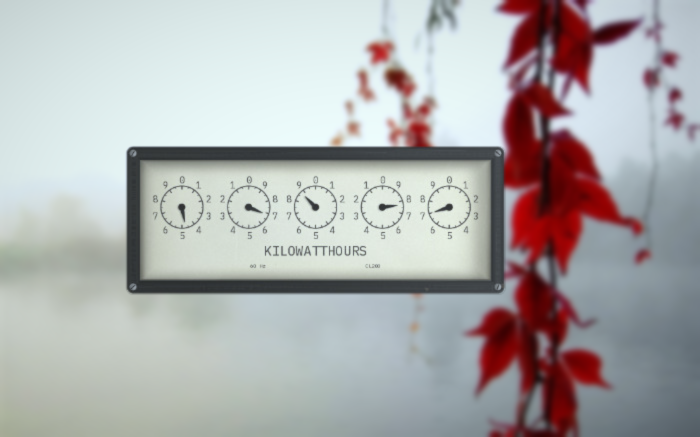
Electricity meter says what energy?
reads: 46877 kWh
